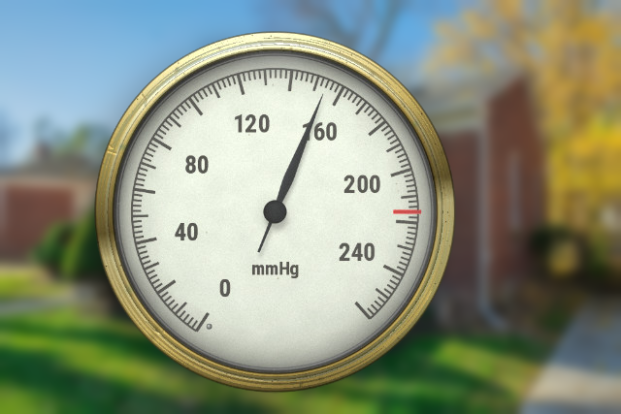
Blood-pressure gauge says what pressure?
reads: 154 mmHg
